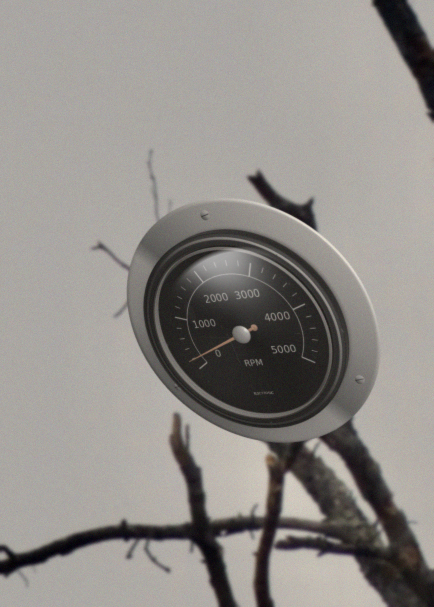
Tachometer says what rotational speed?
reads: 200 rpm
